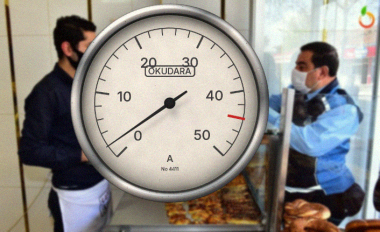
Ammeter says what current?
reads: 2 A
